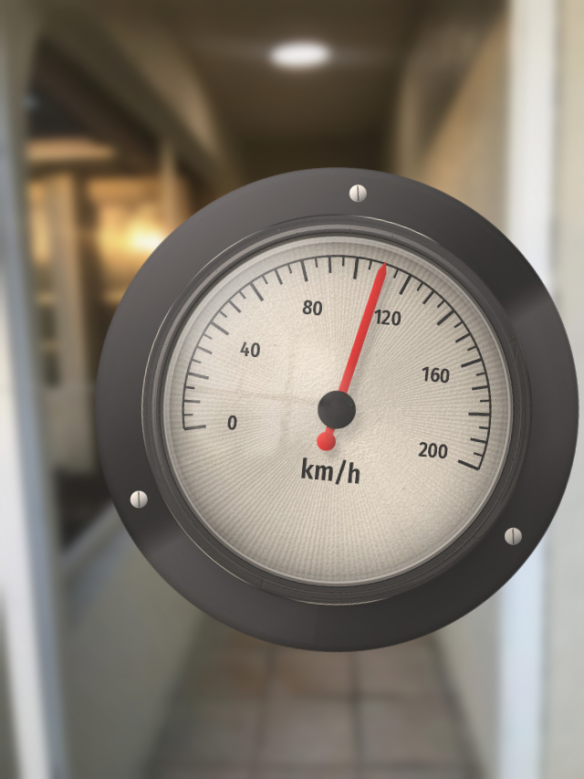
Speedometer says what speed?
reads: 110 km/h
